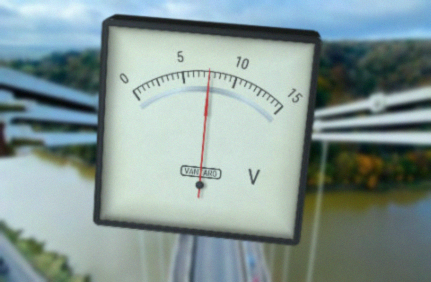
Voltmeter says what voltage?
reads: 7.5 V
